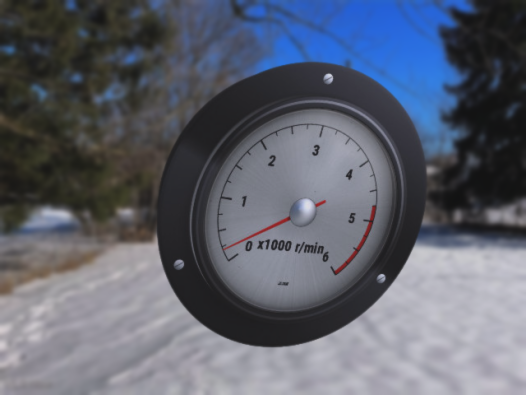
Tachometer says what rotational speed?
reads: 250 rpm
